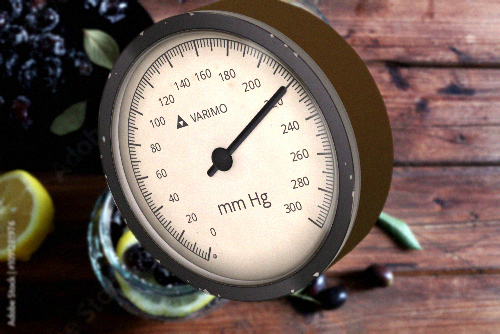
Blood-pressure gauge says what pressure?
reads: 220 mmHg
